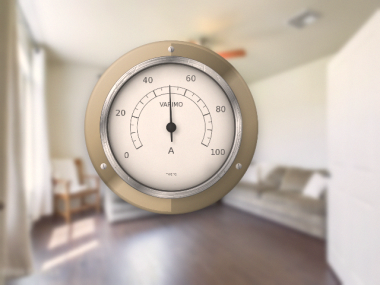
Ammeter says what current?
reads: 50 A
